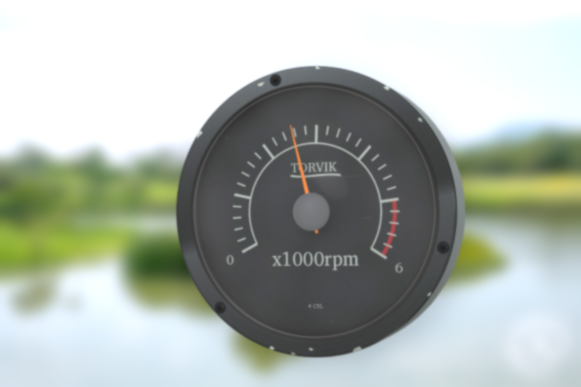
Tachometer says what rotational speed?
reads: 2600 rpm
